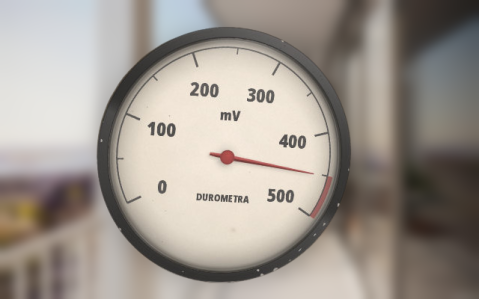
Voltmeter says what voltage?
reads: 450 mV
